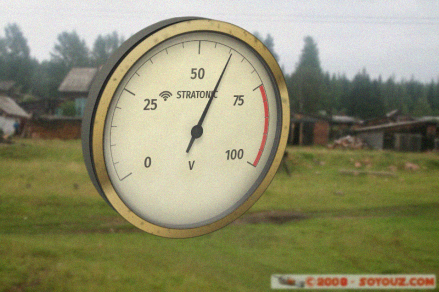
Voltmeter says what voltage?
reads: 60 V
